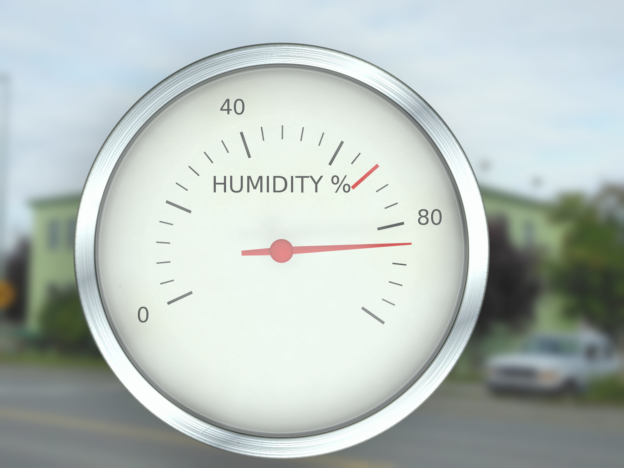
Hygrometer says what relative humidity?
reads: 84 %
